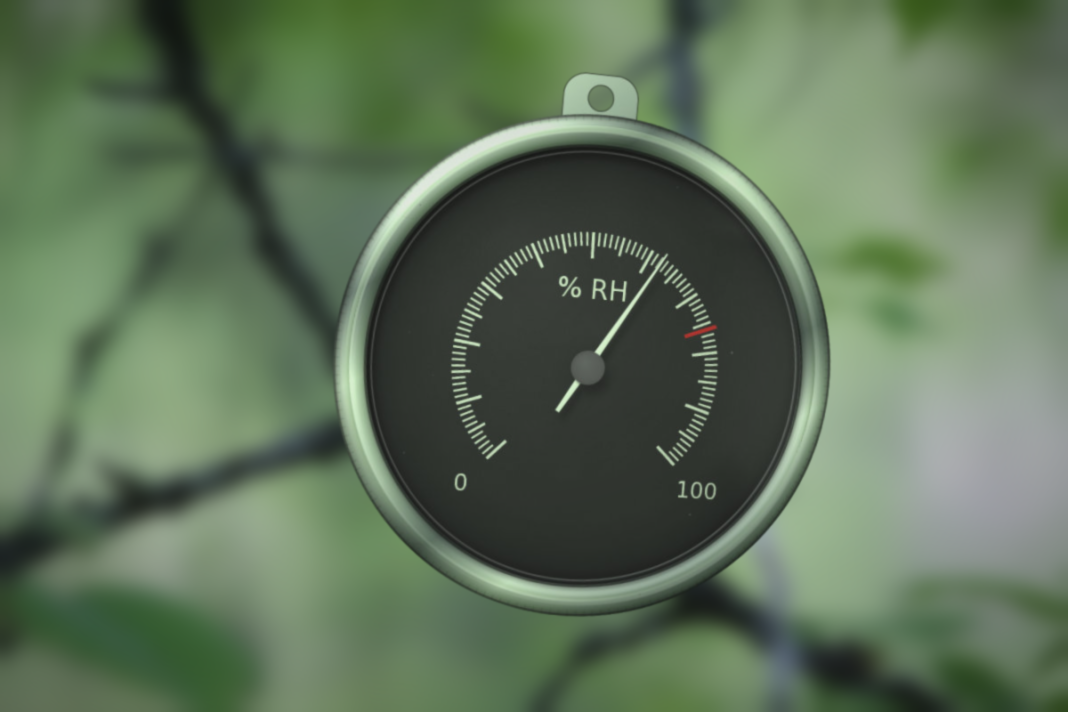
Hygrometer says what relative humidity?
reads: 62 %
